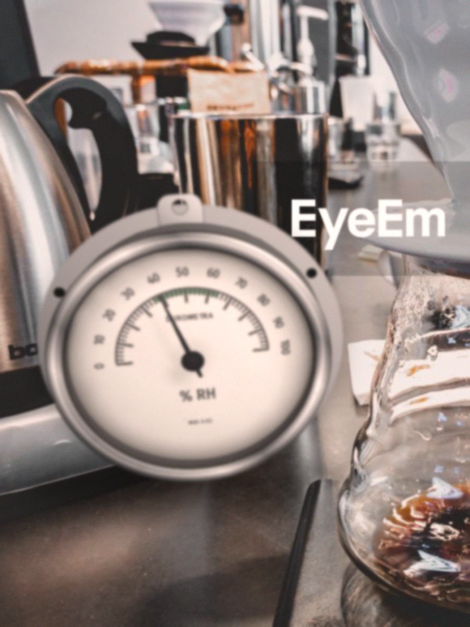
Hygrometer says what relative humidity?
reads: 40 %
